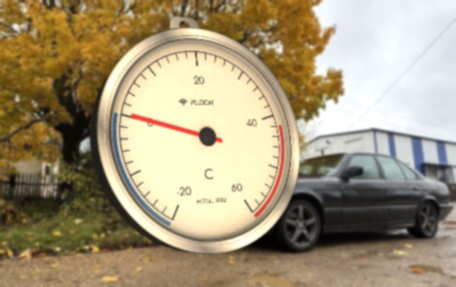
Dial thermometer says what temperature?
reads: 0 °C
